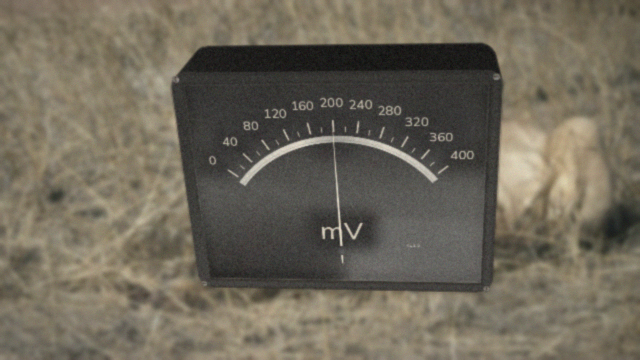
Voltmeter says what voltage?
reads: 200 mV
